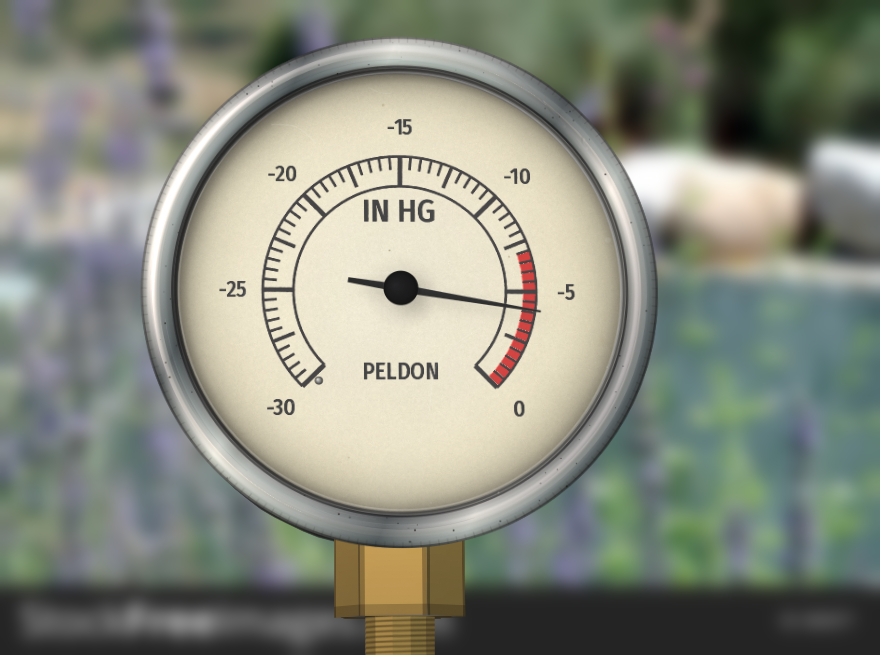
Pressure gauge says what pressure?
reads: -4 inHg
